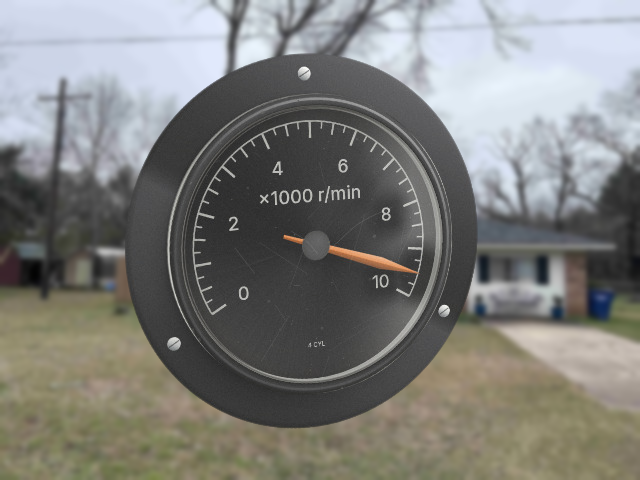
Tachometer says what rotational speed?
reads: 9500 rpm
